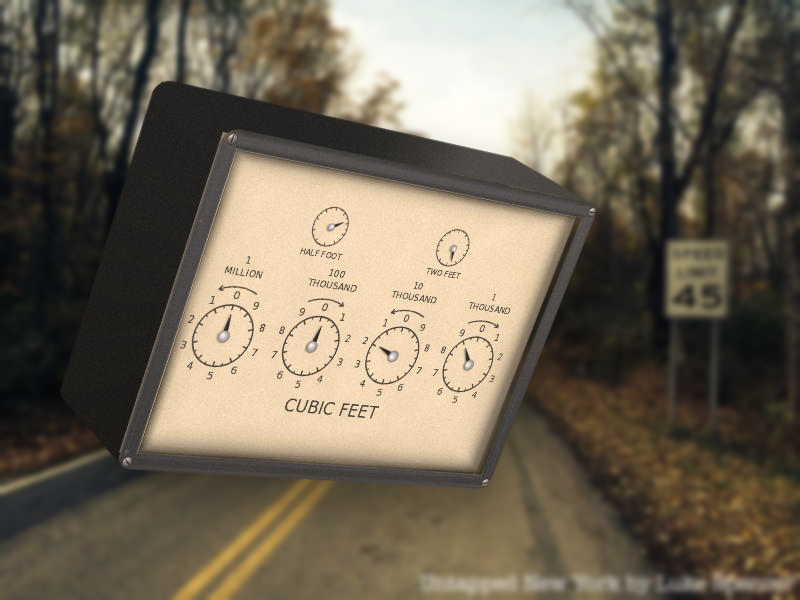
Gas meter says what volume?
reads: 1900 ft³
